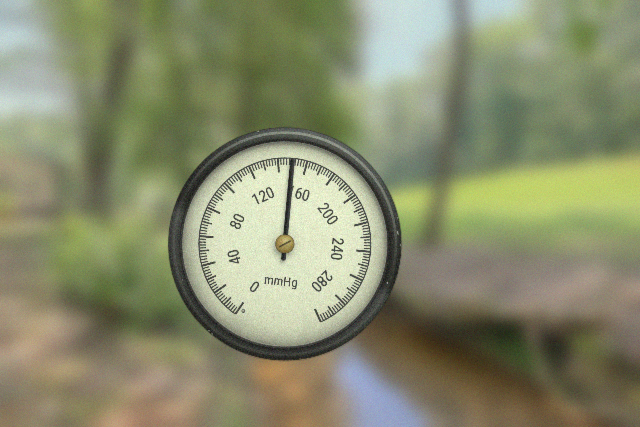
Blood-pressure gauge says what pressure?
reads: 150 mmHg
